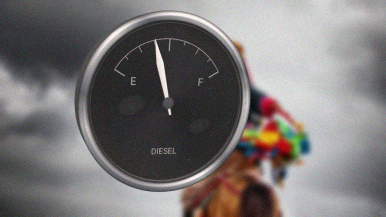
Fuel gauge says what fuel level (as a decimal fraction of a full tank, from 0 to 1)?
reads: 0.375
